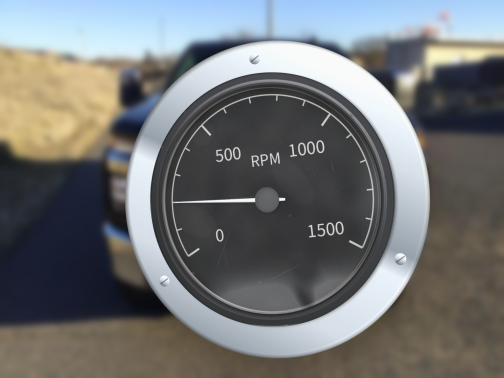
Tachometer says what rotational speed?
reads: 200 rpm
